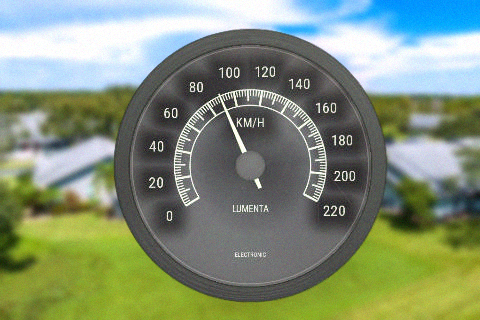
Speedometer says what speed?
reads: 90 km/h
